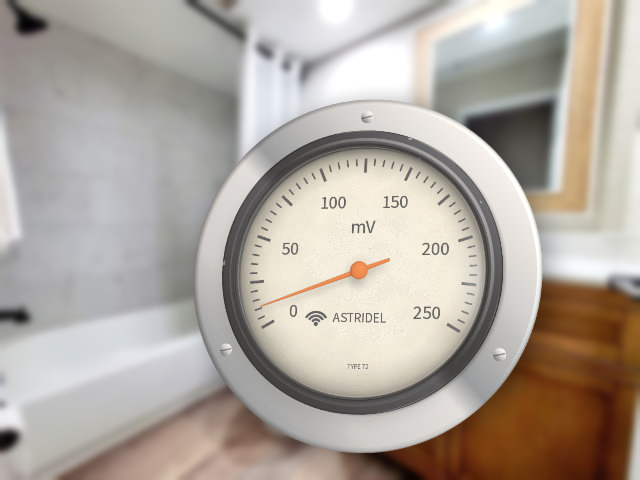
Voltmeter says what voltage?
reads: 10 mV
